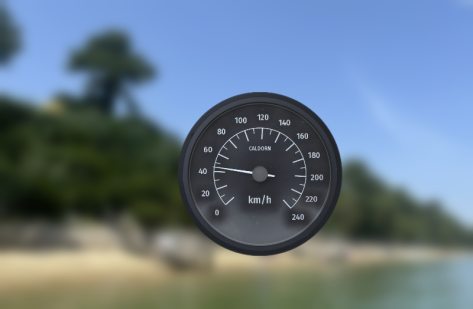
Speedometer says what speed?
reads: 45 km/h
